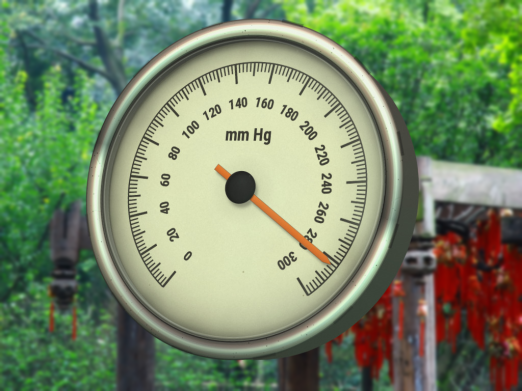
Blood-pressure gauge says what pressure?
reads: 282 mmHg
